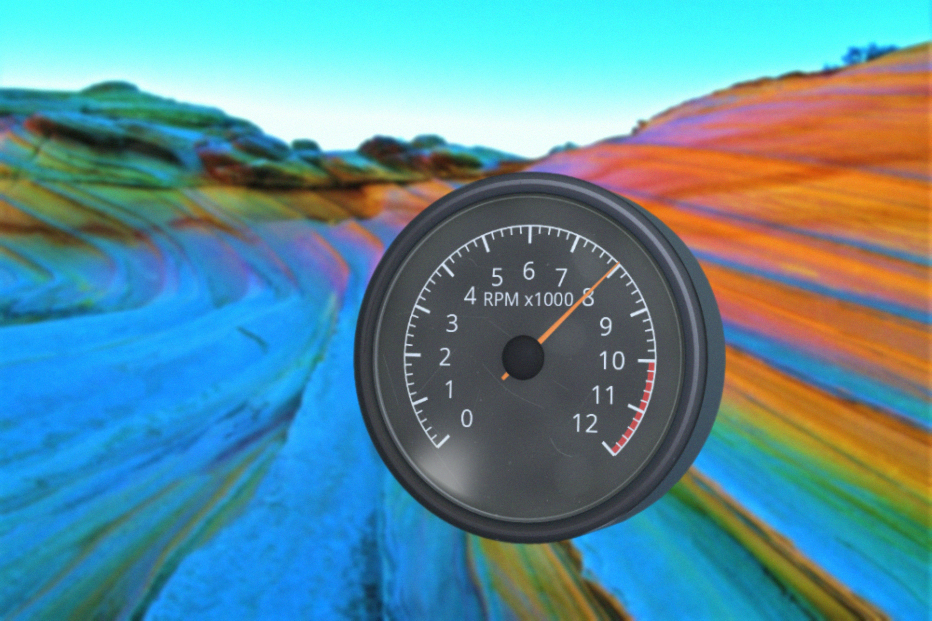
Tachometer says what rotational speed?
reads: 8000 rpm
